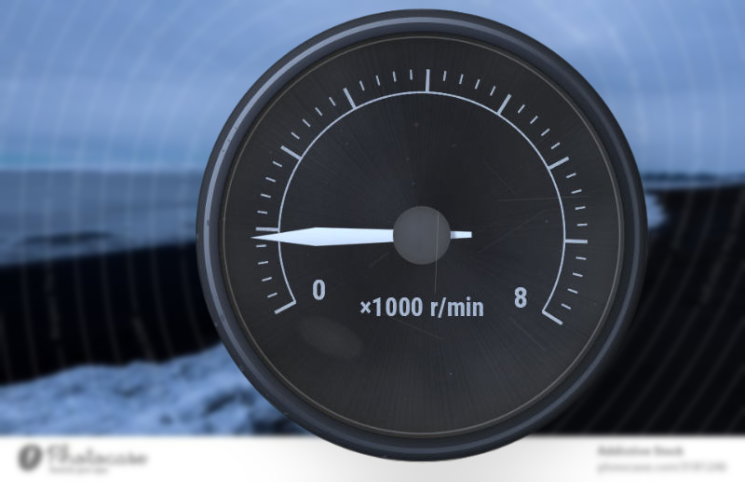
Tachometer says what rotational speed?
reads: 900 rpm
